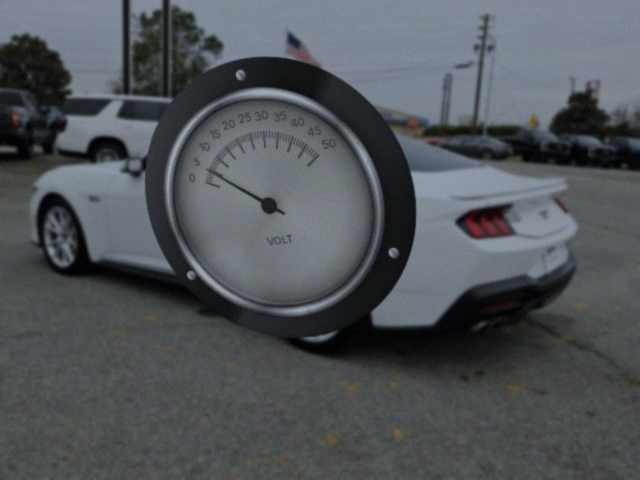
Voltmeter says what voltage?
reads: 5 V
